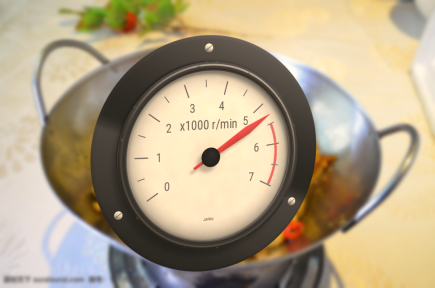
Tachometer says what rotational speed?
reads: 5250 rpm
